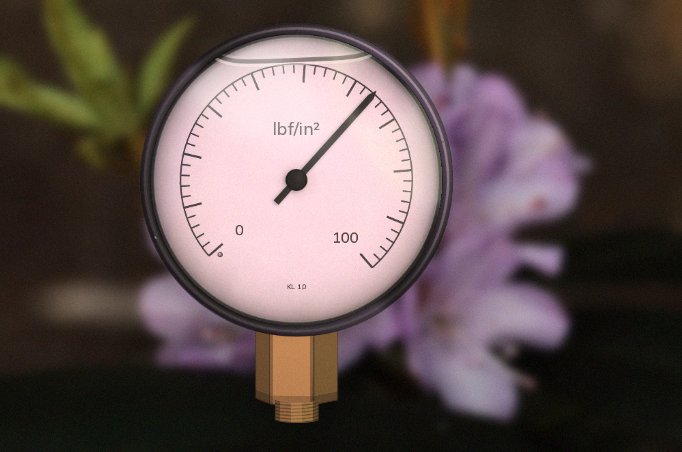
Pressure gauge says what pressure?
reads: 64 psi
